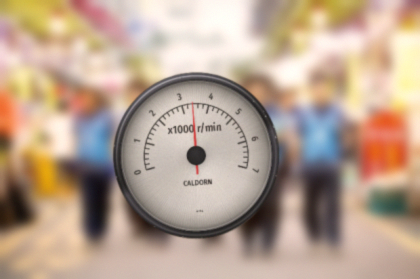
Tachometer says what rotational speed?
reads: 3400 rpm
